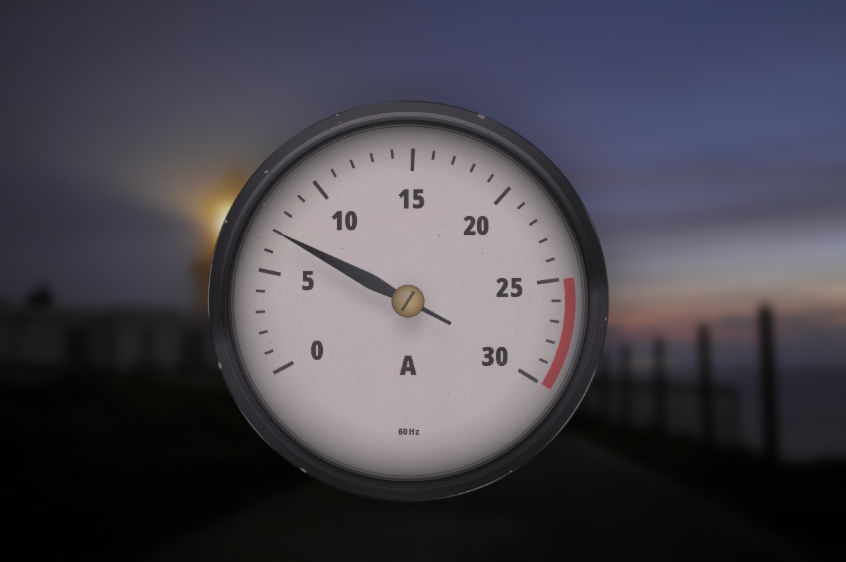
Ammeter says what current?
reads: 7 A
